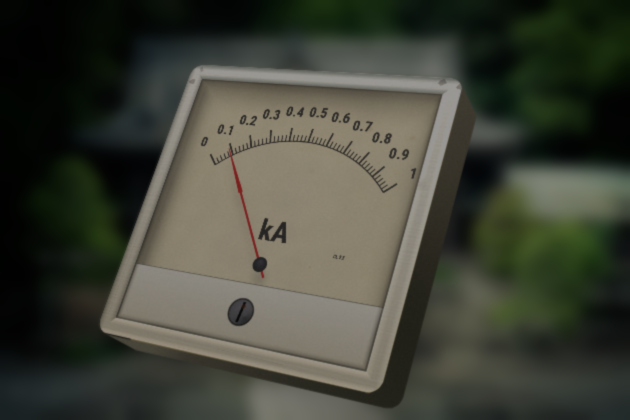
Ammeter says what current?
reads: 0.1 kA
